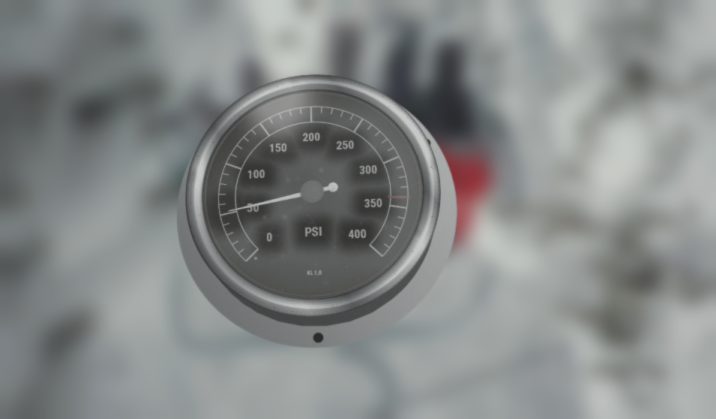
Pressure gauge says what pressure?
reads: 50 psi
